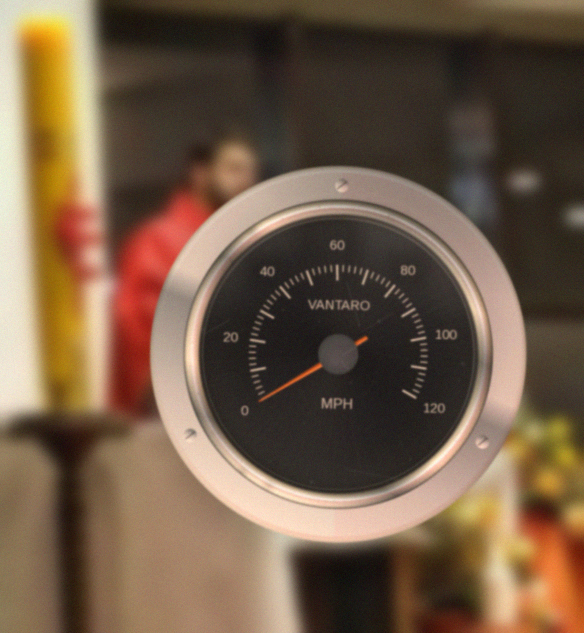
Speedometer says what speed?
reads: 0 mph
